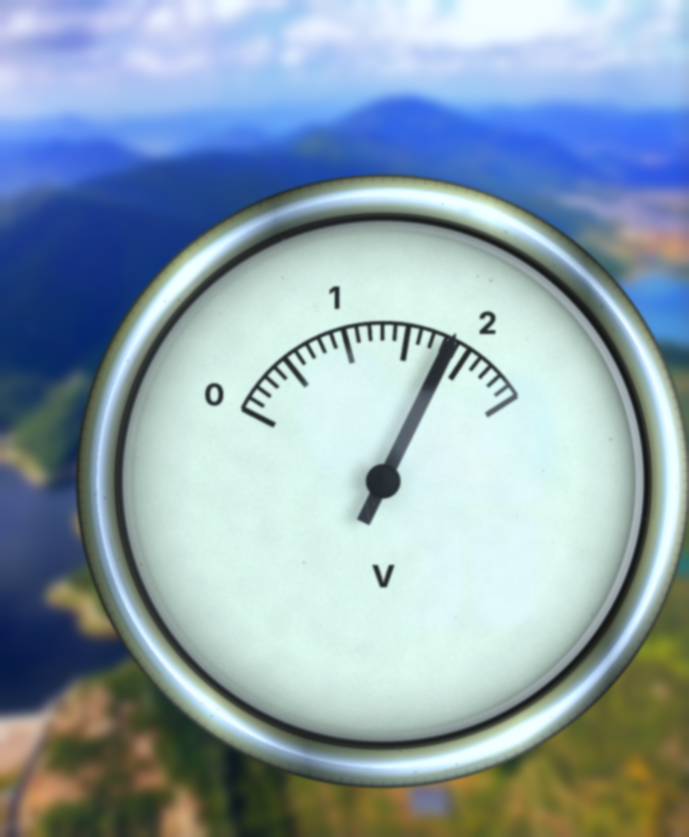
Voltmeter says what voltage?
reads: 1.85 V
